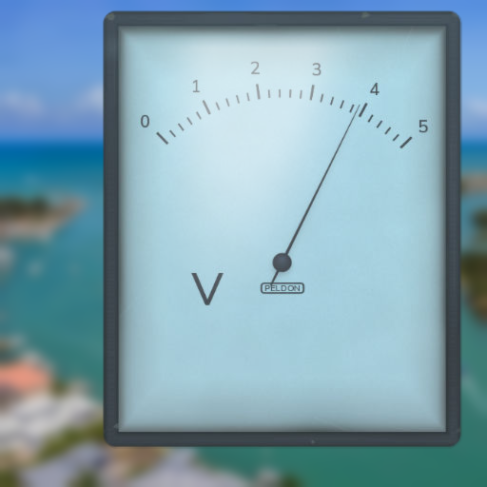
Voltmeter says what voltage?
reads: 3.9 V
